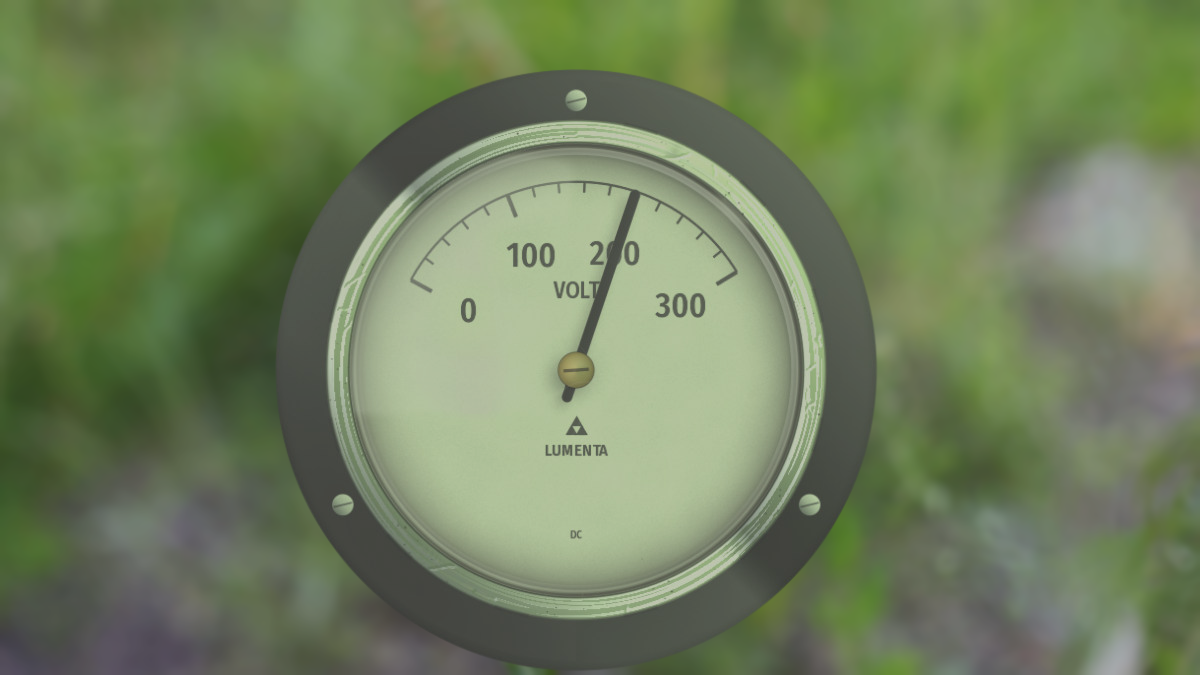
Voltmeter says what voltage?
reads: 200 V
